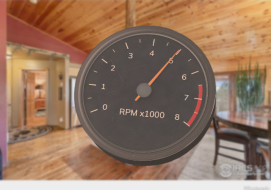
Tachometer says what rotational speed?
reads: 5000 rpm
